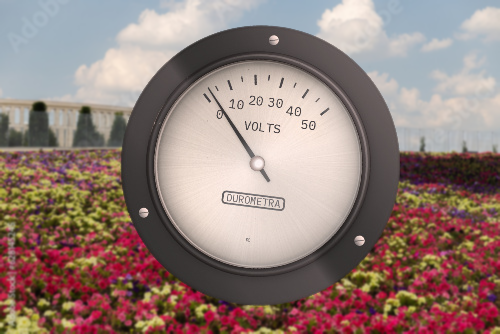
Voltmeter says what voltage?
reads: 2.5 V
